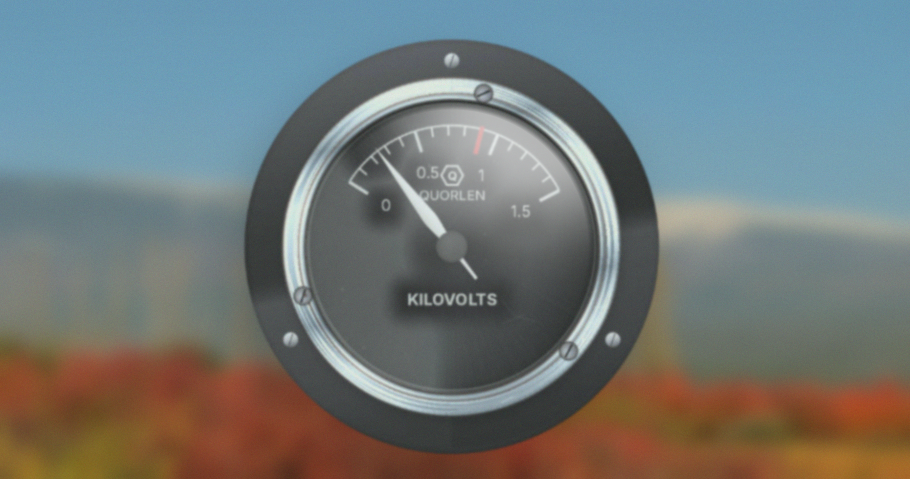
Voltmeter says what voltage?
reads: 0.25 kV
